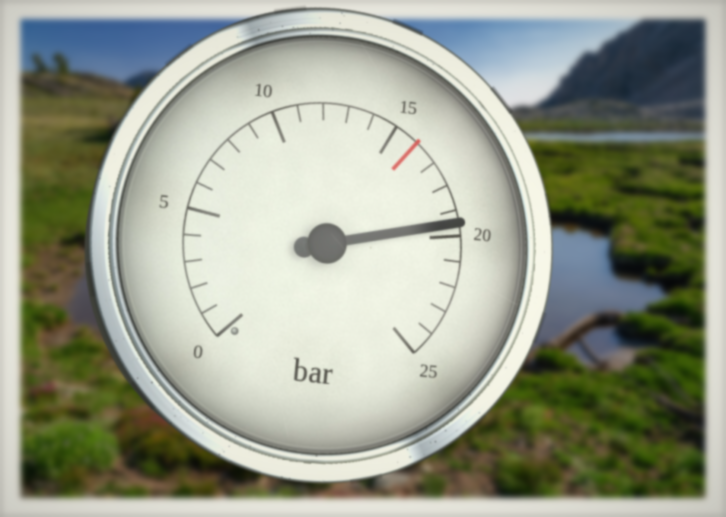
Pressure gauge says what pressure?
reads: 19.5 bar
